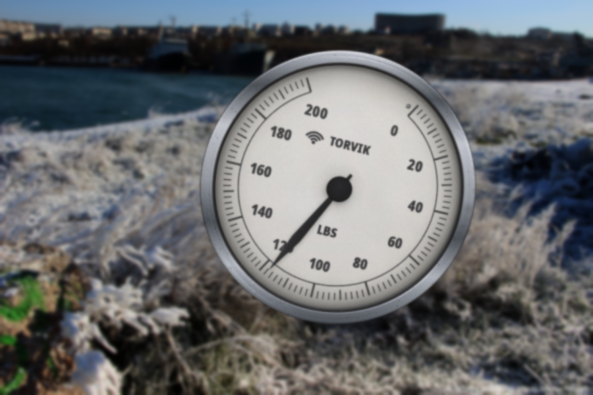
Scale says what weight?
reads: 118 lb
